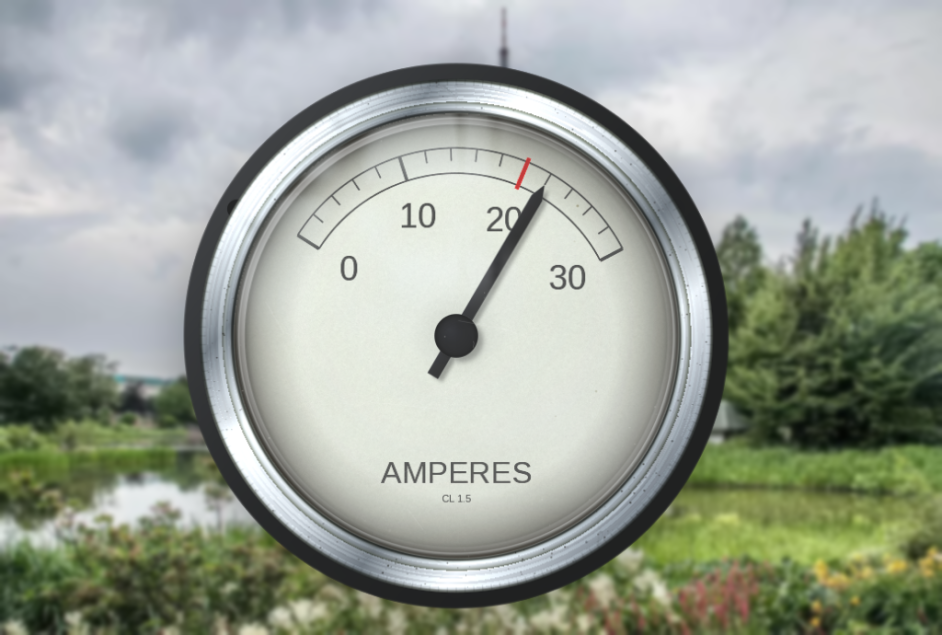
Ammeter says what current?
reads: 22 A
